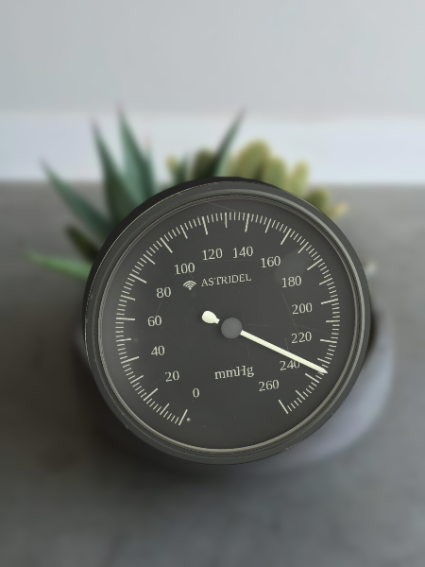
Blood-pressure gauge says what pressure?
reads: 234 mmHg
